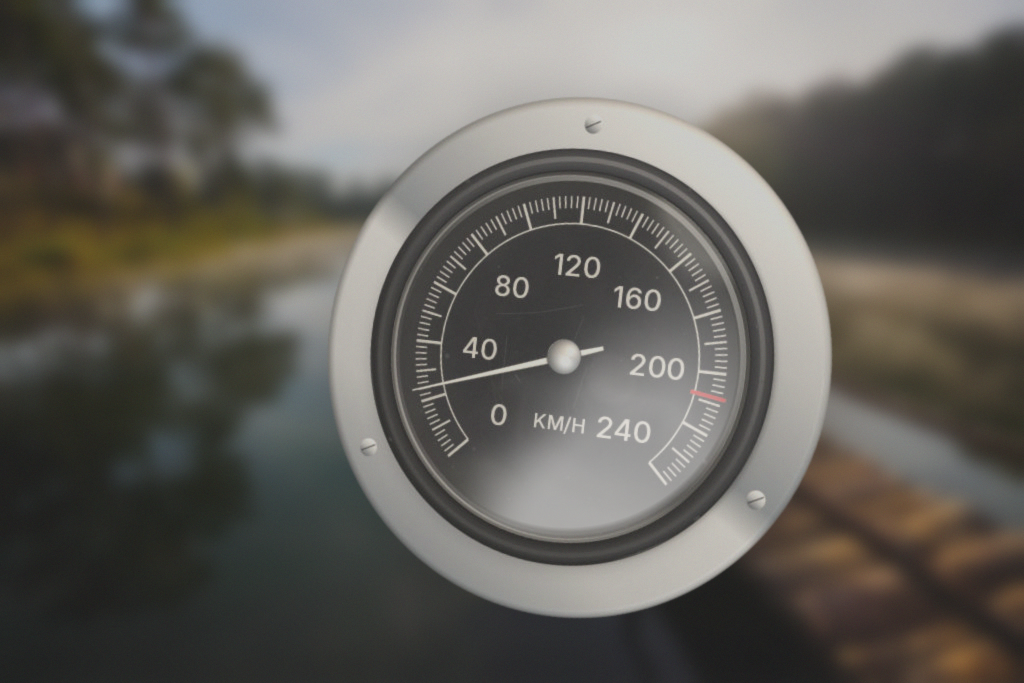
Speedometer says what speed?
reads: 24 km/h
